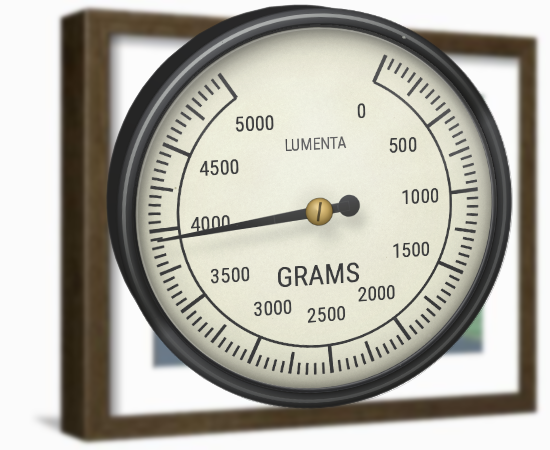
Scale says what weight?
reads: 3950 g
